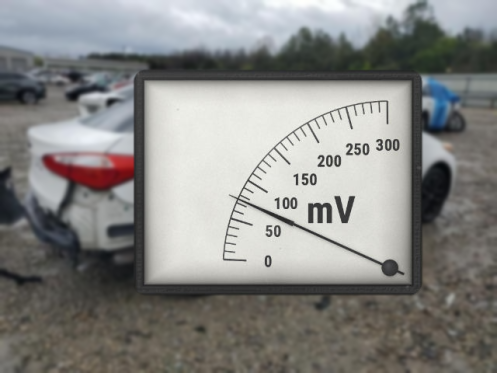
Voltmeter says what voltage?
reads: 75 mV
